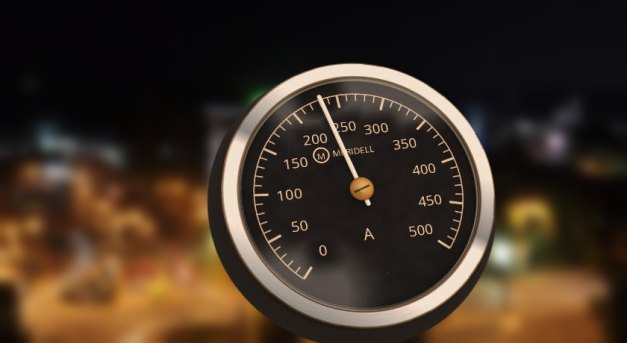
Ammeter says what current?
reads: 230 A
